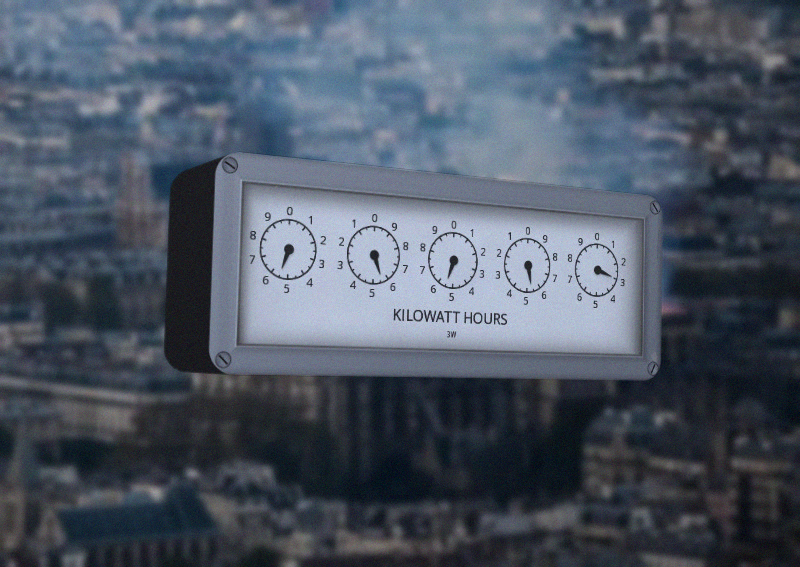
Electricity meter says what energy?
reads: 55553 kWh
